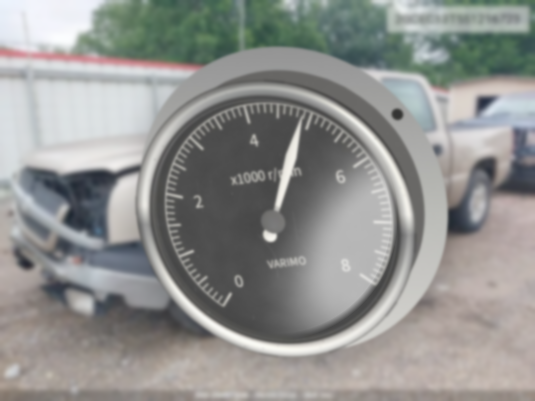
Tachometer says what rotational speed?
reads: 4900 rpm
